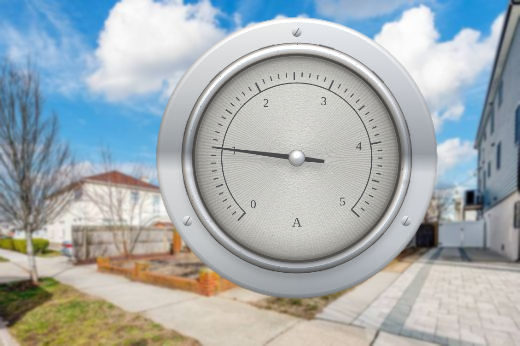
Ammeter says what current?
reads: 1 A
